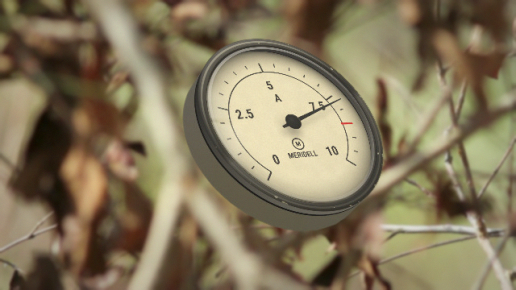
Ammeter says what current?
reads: 7.75 A
